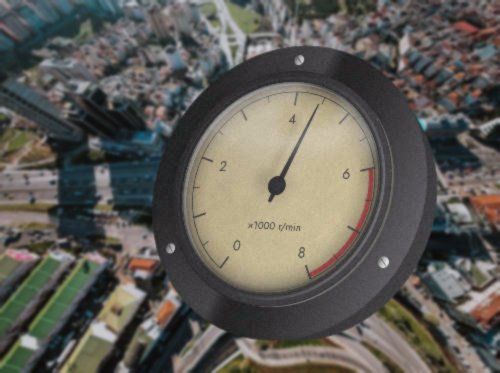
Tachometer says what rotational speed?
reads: 4500 rpm
